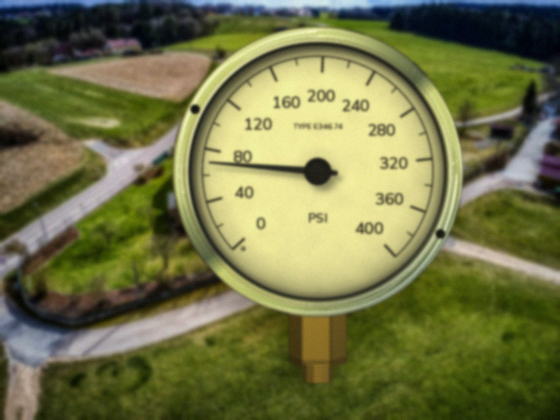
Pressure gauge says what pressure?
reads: 70 psi
